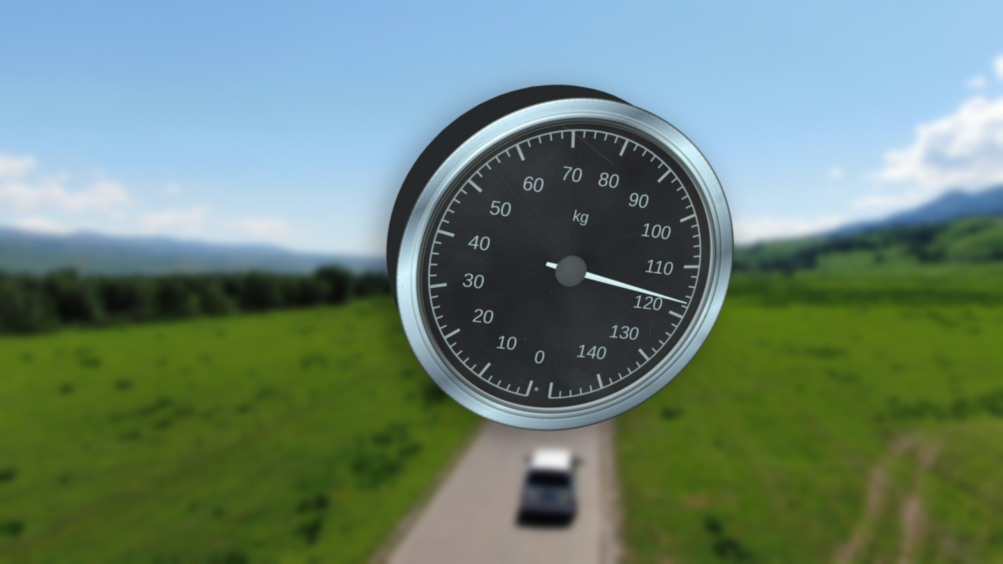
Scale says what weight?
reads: 117 kg
